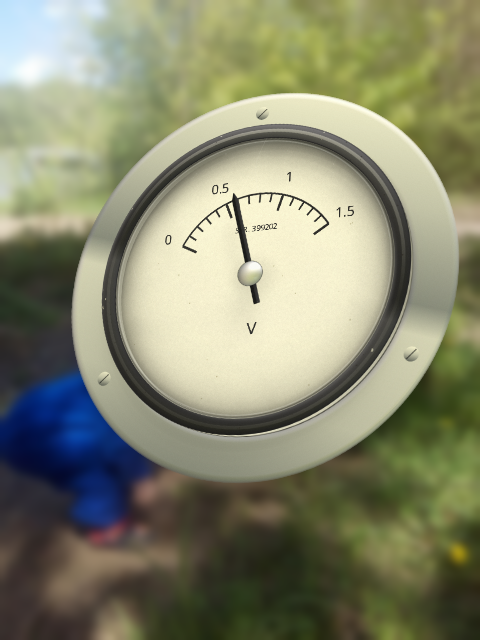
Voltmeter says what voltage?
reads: 0.6 V
